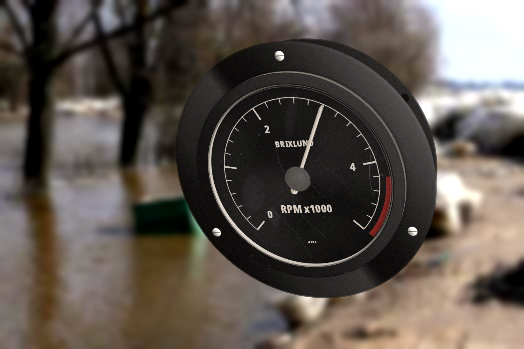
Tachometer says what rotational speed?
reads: 3000 rpm
